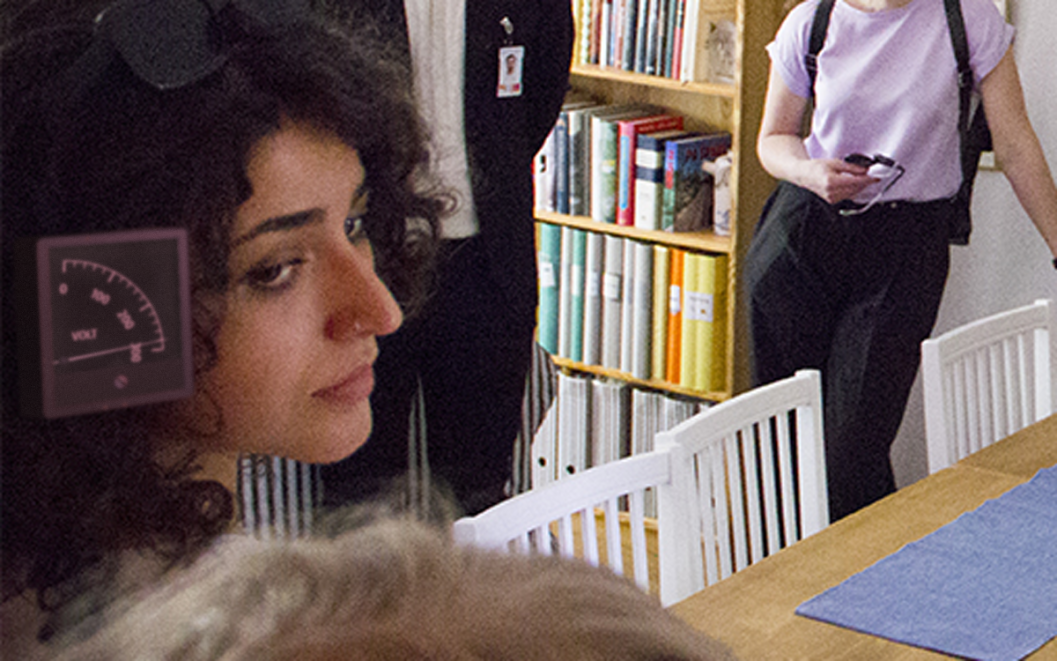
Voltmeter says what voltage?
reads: 280 V
